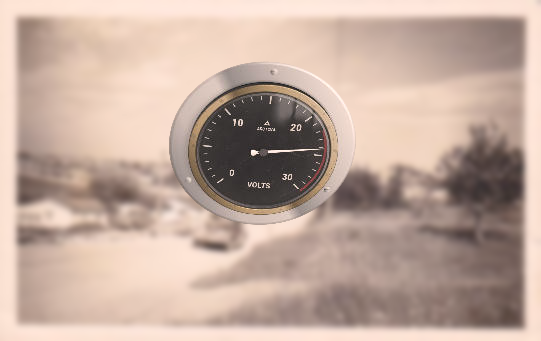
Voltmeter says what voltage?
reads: 24 V
